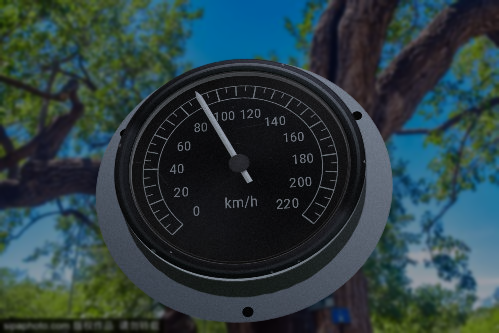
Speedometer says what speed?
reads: 90 km/h
